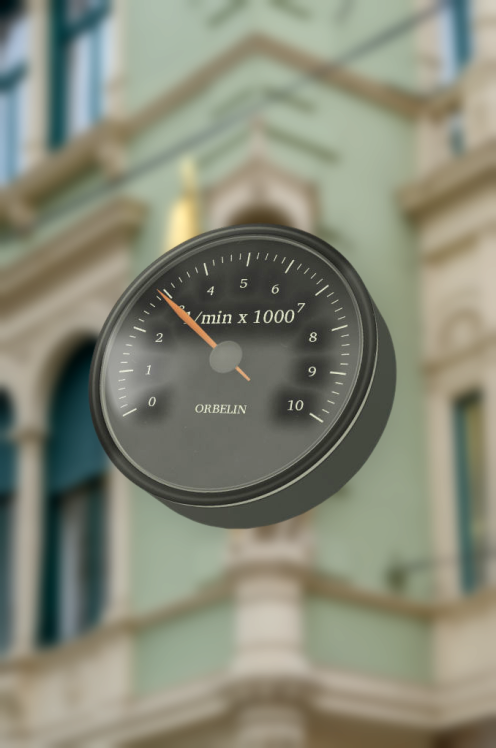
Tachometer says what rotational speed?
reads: 2900 rpm
